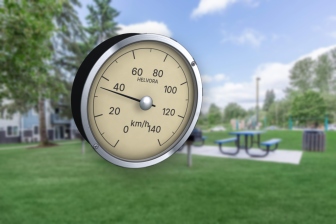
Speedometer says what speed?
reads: 35 km/h
